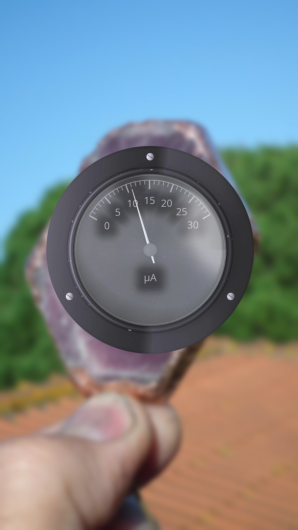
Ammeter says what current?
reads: 11 µA
